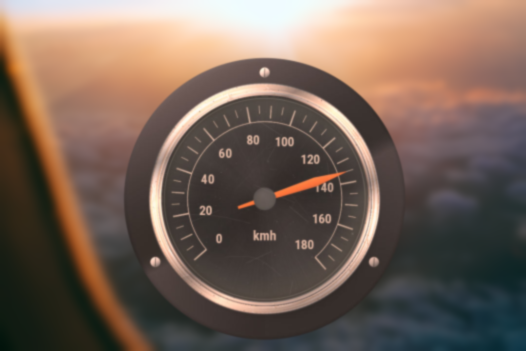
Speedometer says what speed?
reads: 135 km/h
